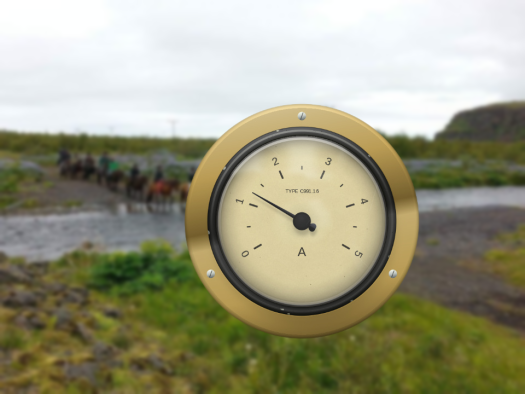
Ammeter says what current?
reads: 1.25 A
